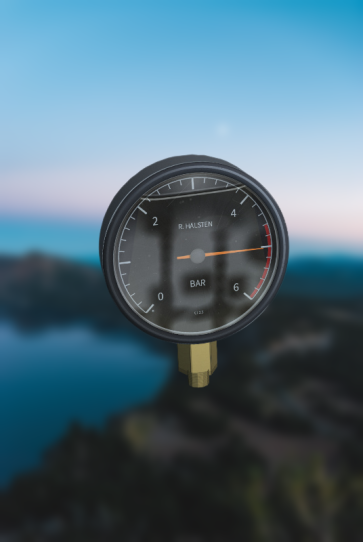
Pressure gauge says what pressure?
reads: 5 bar
